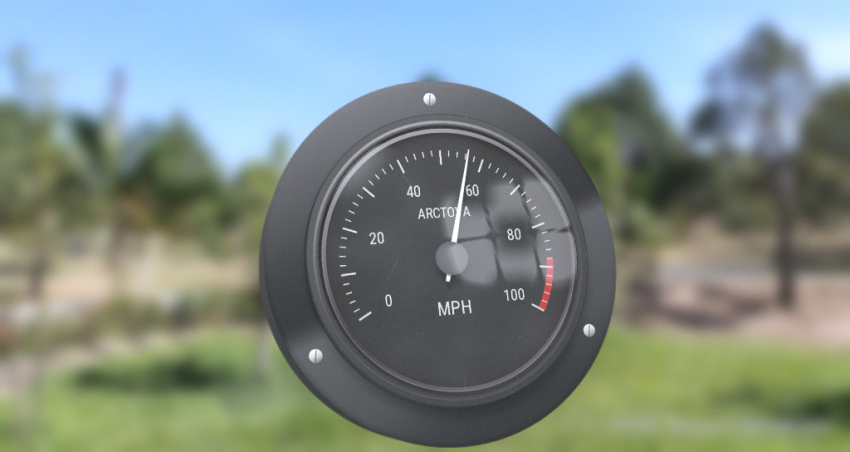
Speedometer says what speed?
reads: 56 mph
